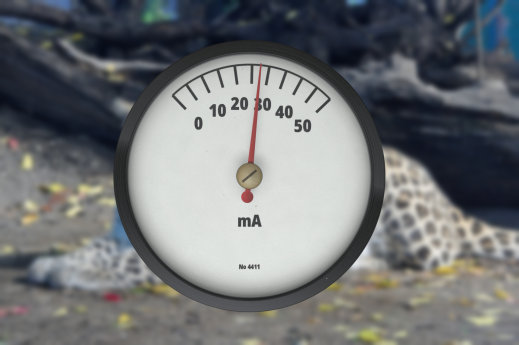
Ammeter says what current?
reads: 27.5 mA
